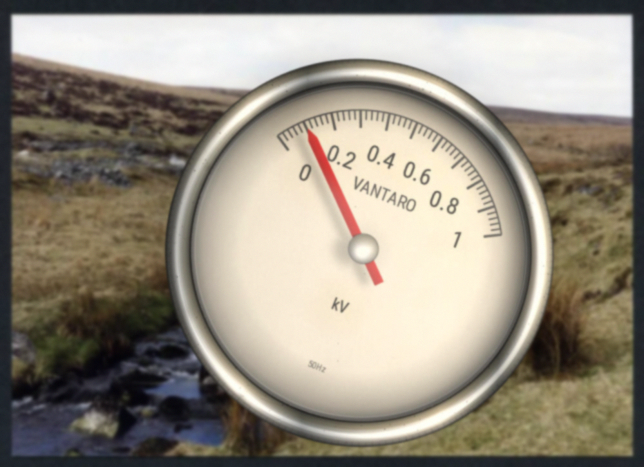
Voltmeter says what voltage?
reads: 0.1 kV
